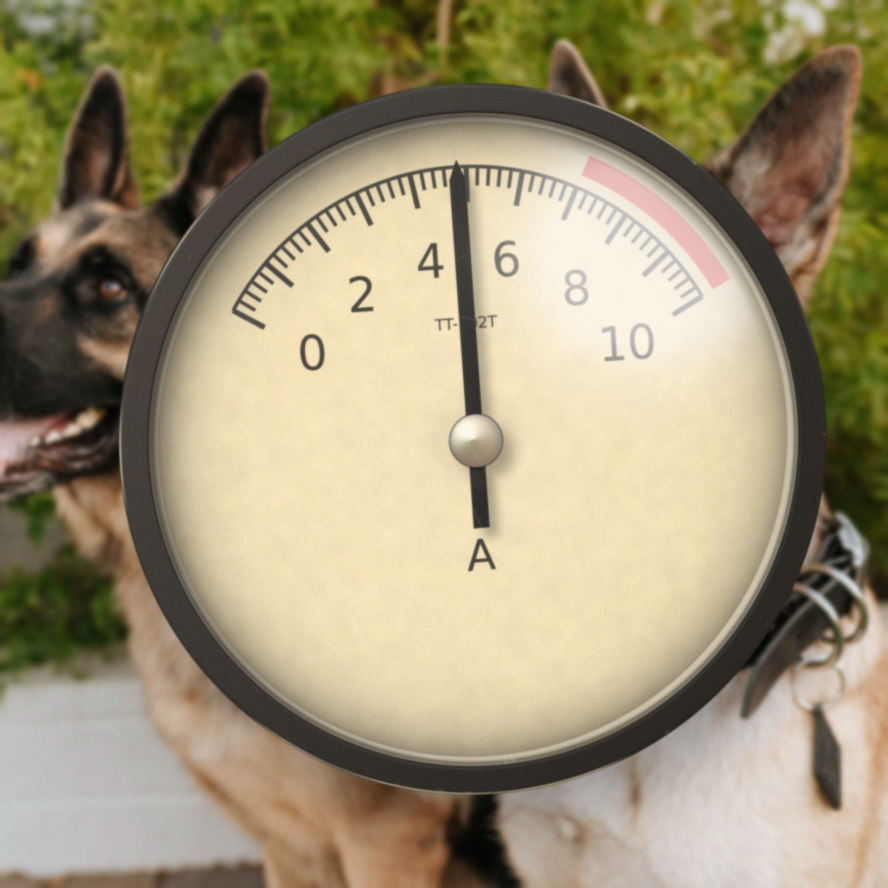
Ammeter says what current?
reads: 4.8 A
